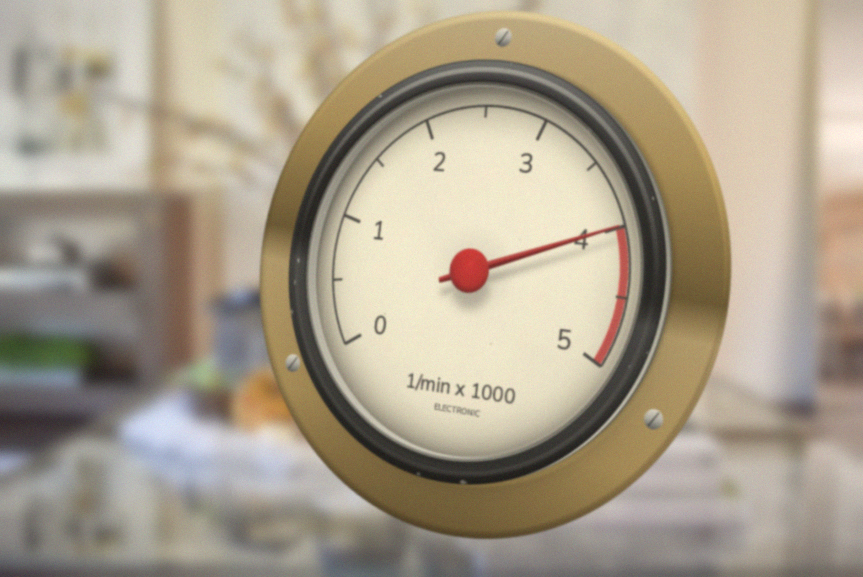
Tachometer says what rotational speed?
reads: 4000 rpm
